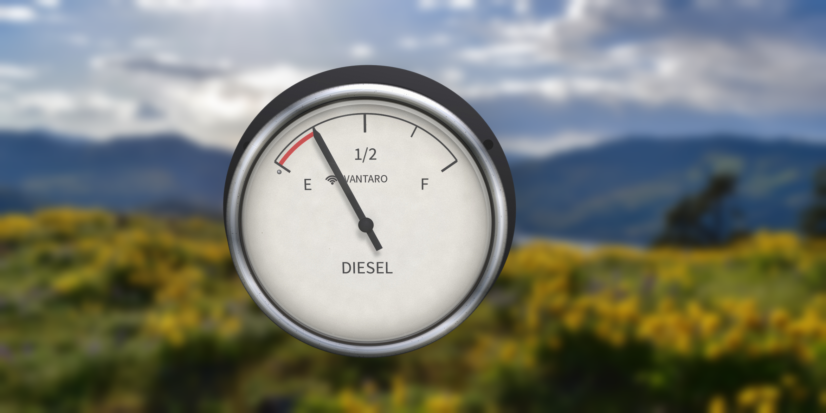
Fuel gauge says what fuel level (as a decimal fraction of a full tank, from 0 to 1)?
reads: 0.25
